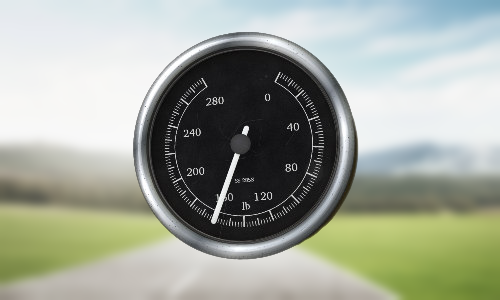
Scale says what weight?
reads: 160 lb
